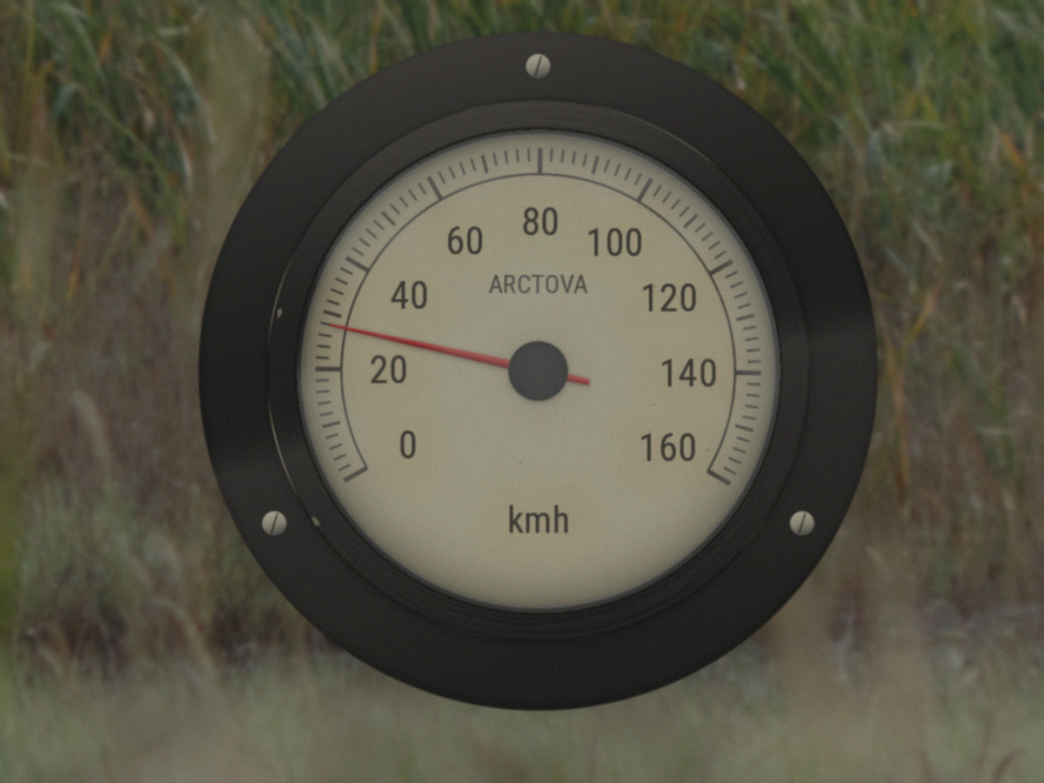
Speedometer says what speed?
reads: 28 km/h
